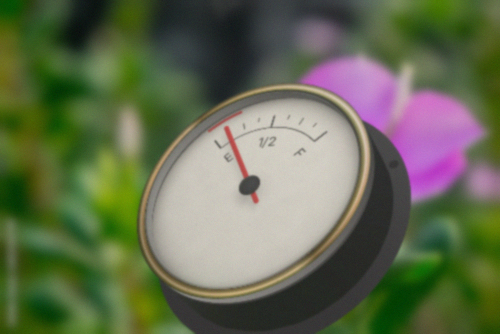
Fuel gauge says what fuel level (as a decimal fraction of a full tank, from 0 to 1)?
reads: 0.125
